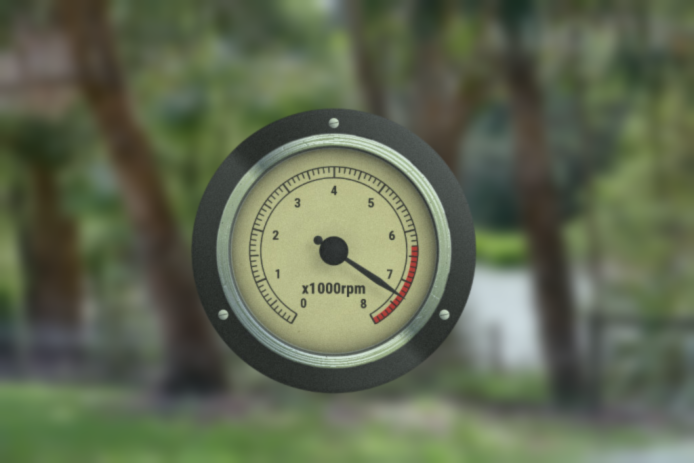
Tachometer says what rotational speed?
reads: 7300 rpm
